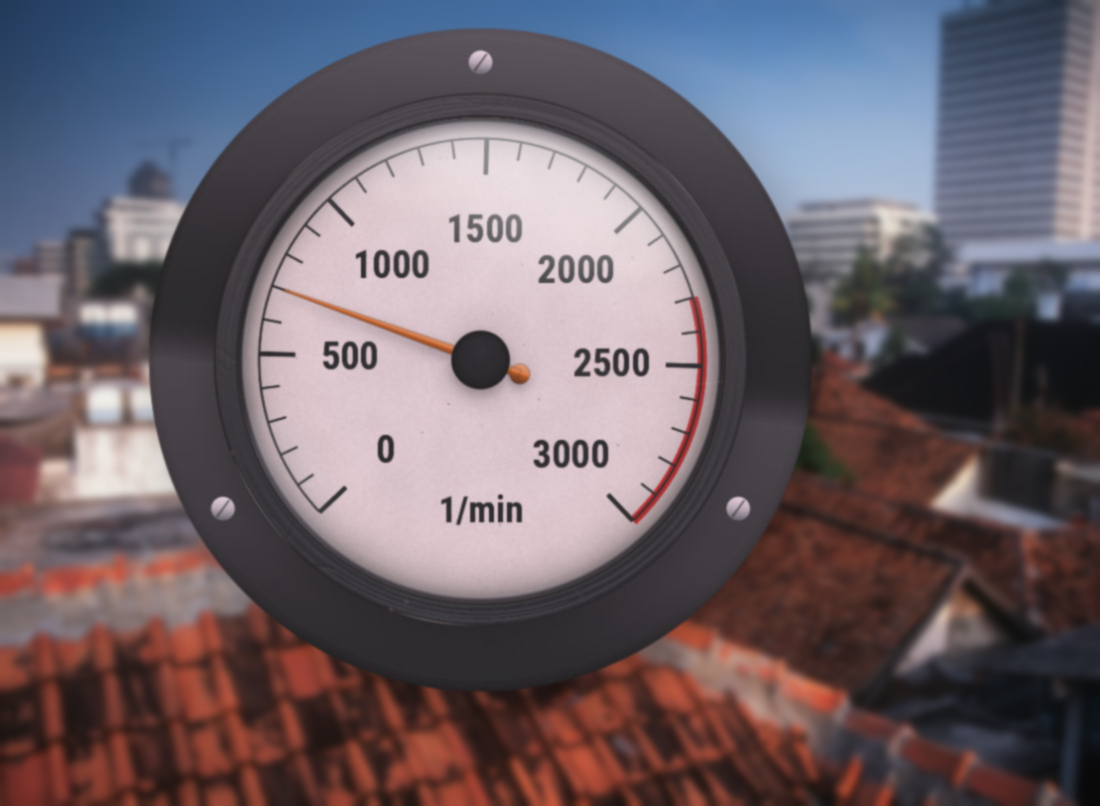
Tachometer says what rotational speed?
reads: 700 rpm
